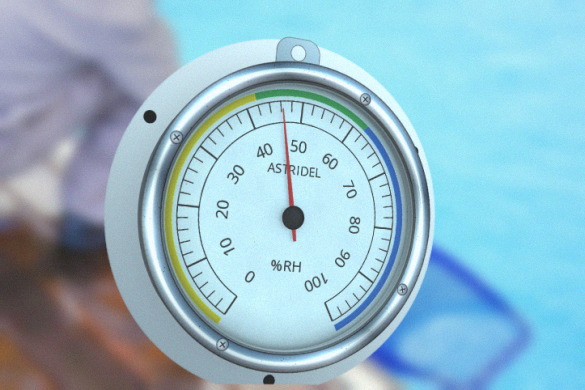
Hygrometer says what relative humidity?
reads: 46 %
